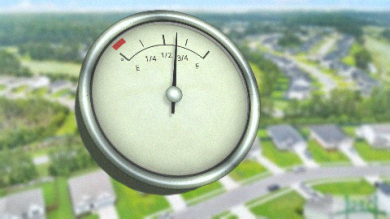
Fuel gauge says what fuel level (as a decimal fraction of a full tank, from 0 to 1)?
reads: 0.625
